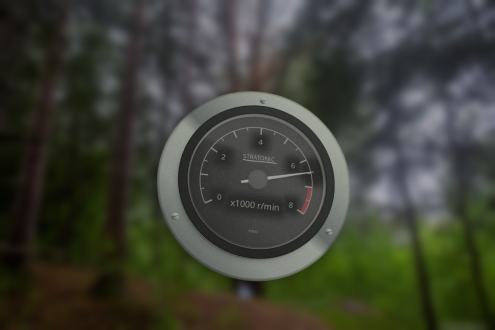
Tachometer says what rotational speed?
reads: 6500 rpm
